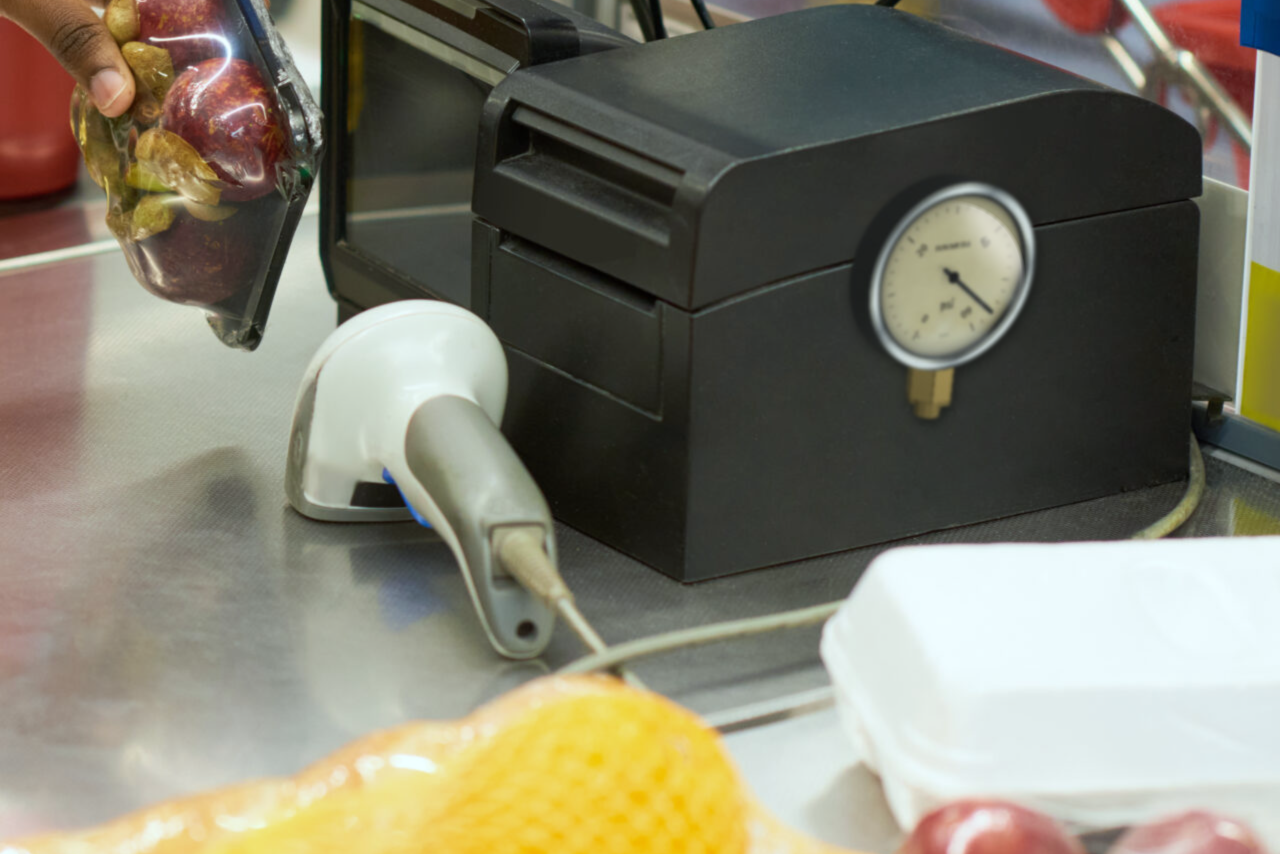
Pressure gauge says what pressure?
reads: 56 psi
